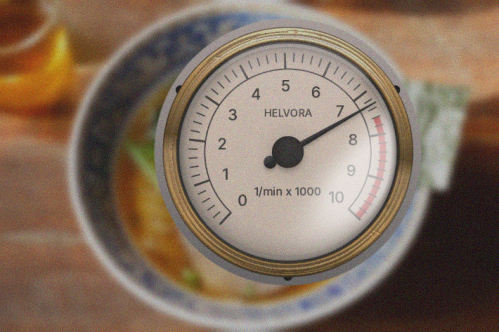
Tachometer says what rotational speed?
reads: 7300 rpm
